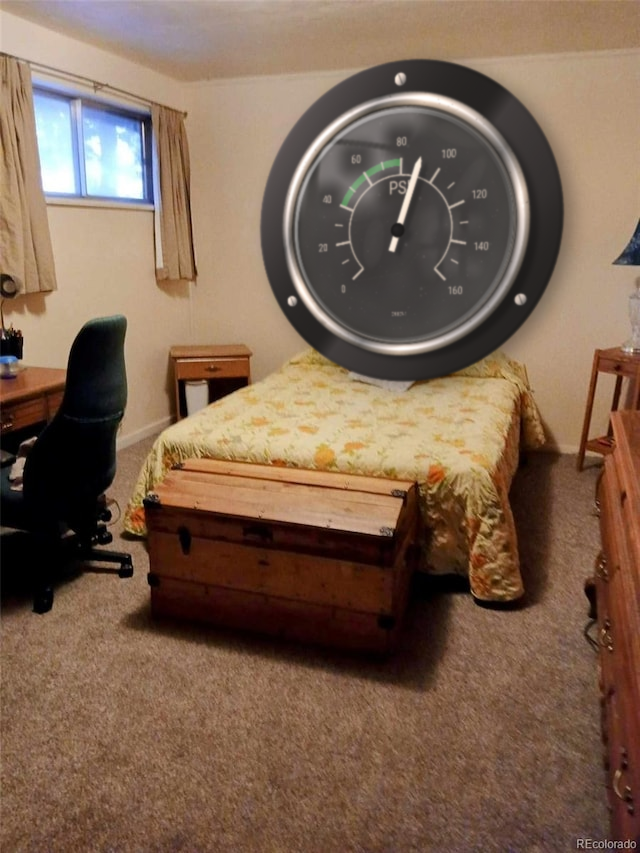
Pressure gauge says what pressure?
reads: 90 psi
